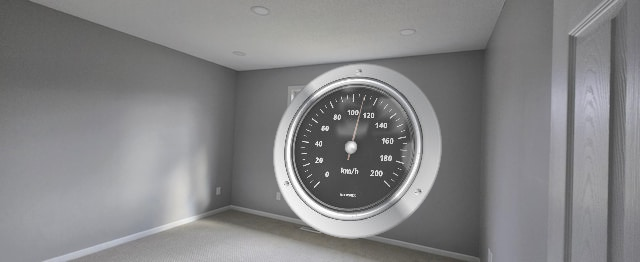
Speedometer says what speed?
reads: 110 km/h
